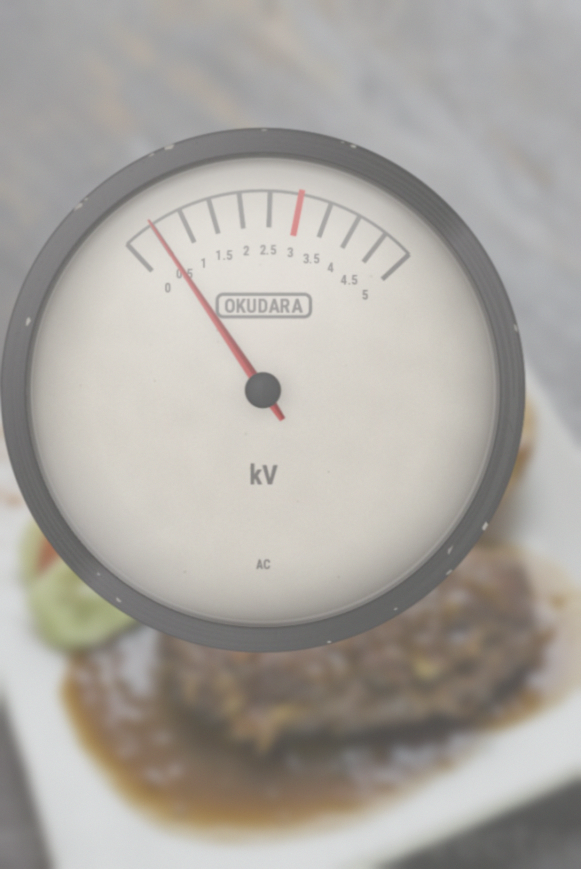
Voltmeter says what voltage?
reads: 0.5 kV
